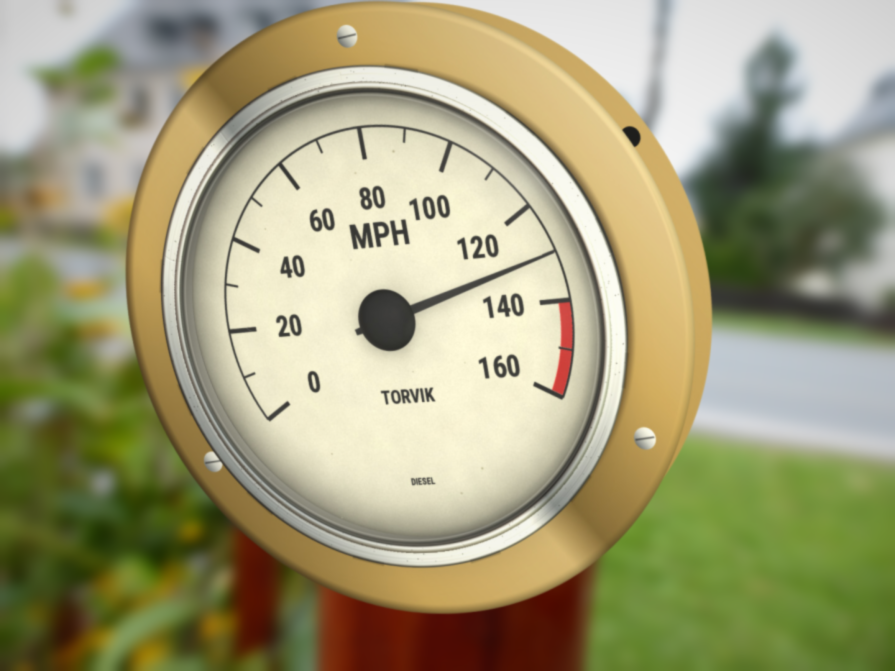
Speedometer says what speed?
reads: 130 mph
